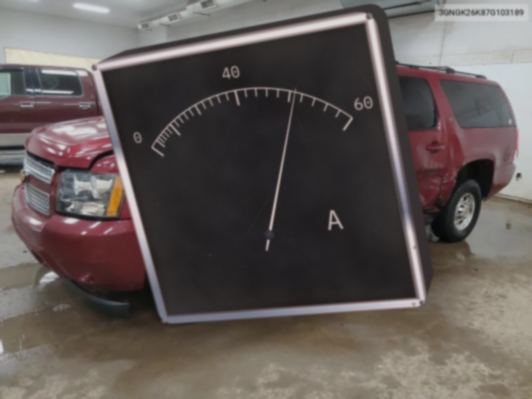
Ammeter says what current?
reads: 51 A
